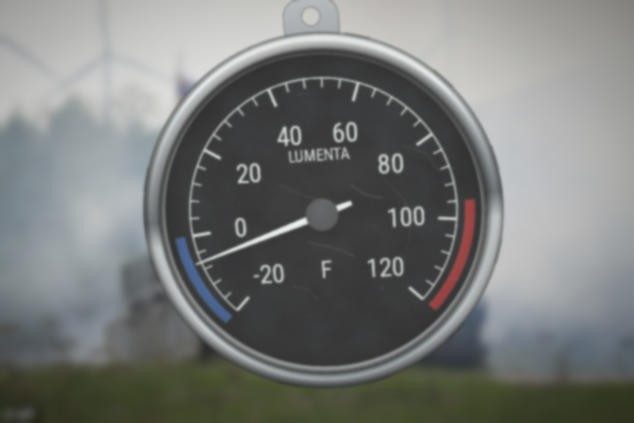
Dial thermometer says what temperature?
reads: -6 °F
